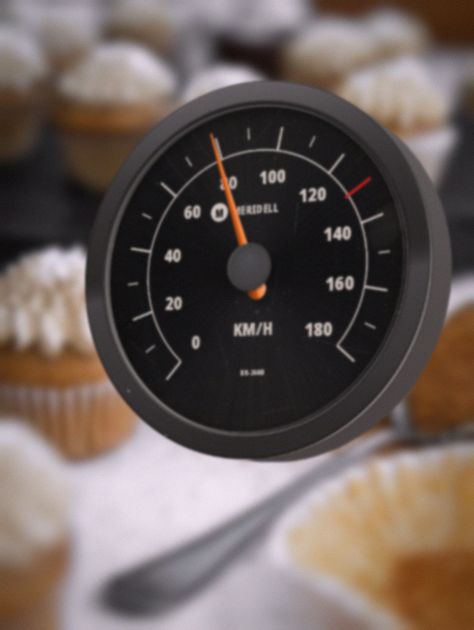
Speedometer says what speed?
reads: 80 km/h
